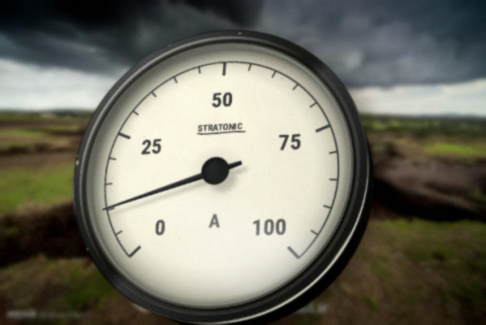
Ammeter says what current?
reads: 10 A
